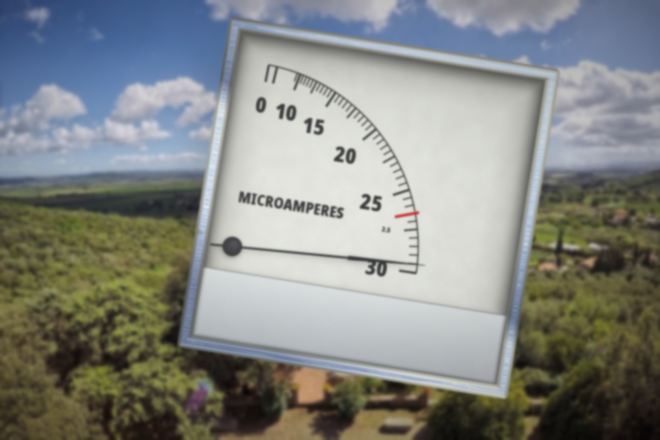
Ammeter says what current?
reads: 29.5 µA
